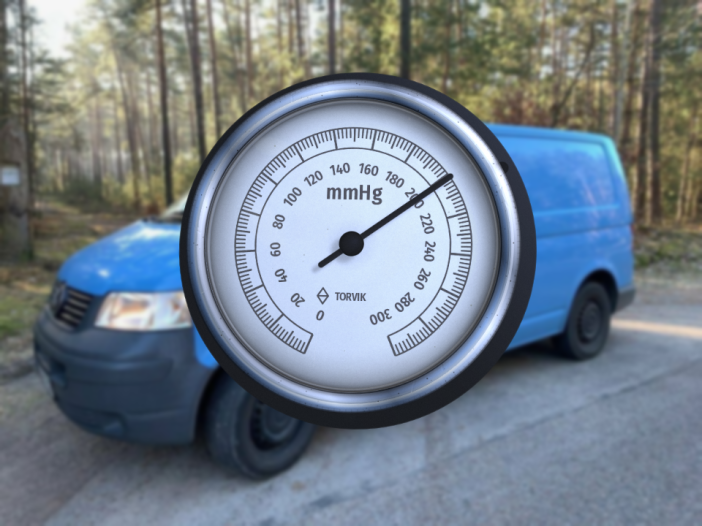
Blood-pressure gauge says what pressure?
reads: 202 mmHg
